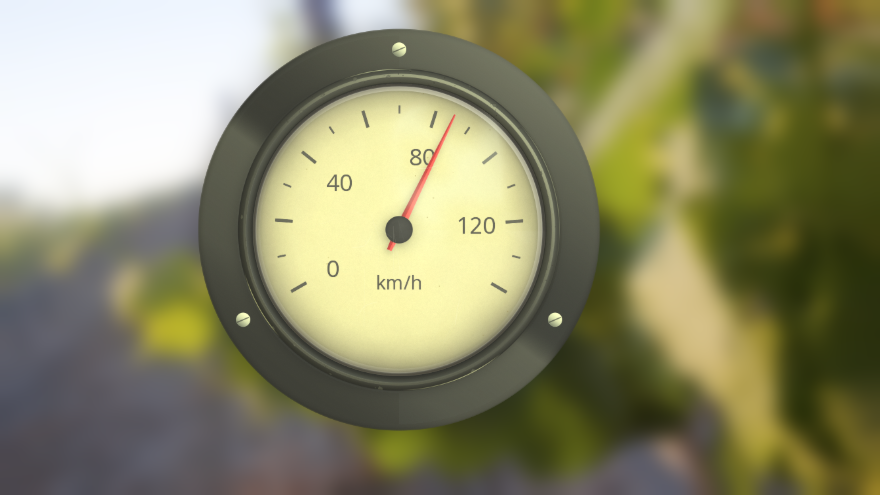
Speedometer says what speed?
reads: 85 km/h
